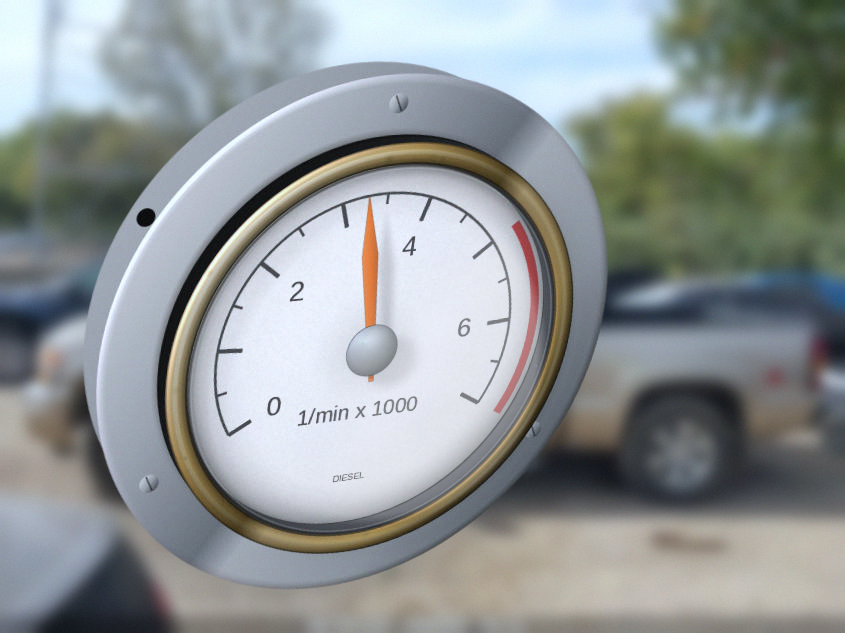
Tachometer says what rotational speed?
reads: 3250 rpm
